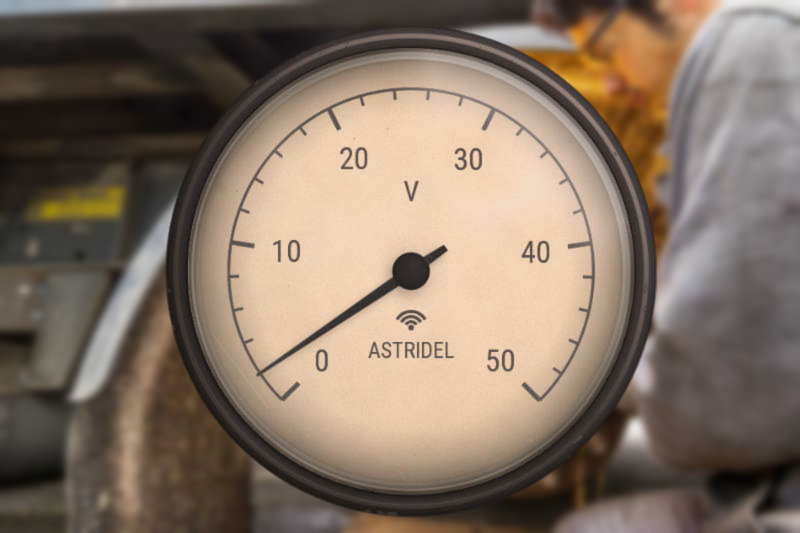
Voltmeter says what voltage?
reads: 2 V
